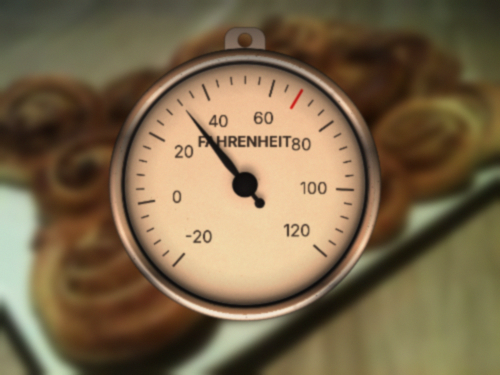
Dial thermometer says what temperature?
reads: 32 °F
